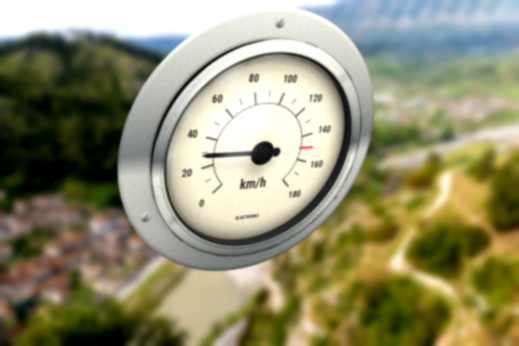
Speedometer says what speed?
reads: 30 km/h
